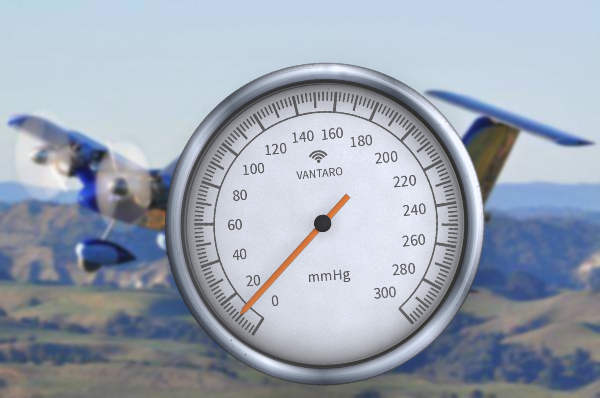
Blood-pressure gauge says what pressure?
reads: 10 mmHg
